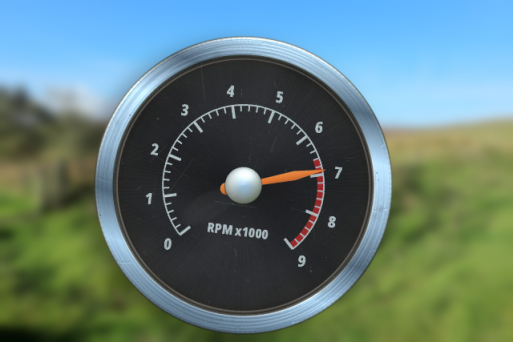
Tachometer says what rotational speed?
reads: 6900 rpm
